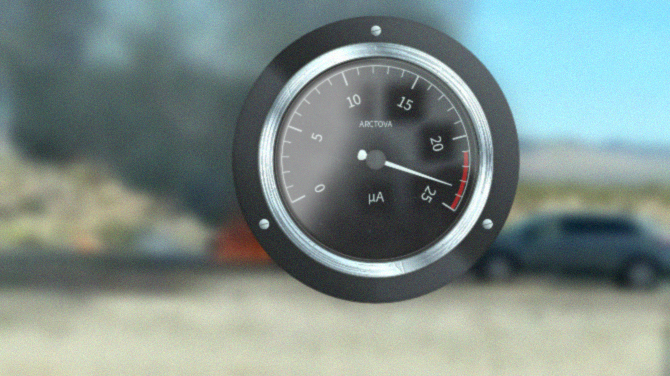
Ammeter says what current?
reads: 23.5 µA
